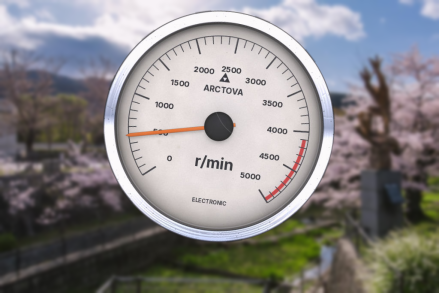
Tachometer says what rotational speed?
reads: 500 rpm
